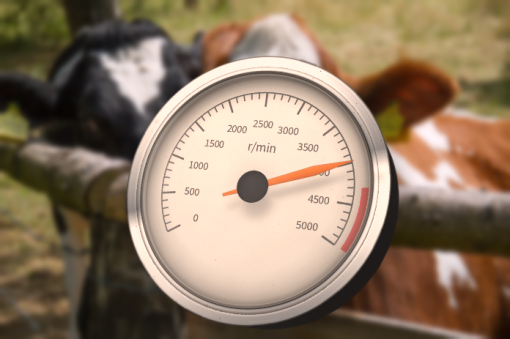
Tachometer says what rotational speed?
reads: 4000 rpm
